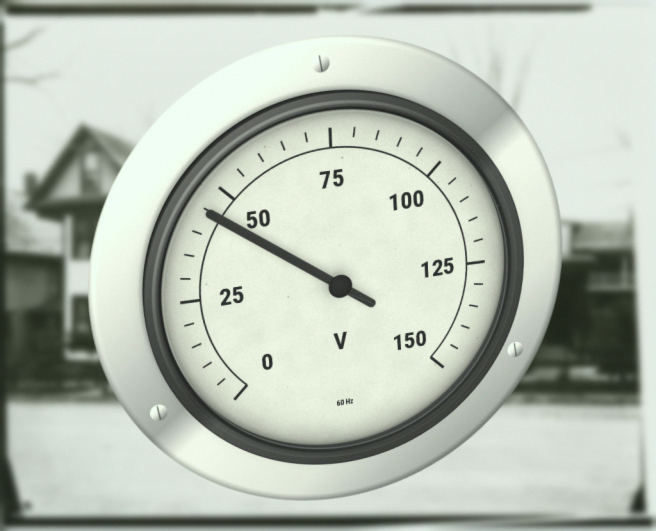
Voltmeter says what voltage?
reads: 45 V
